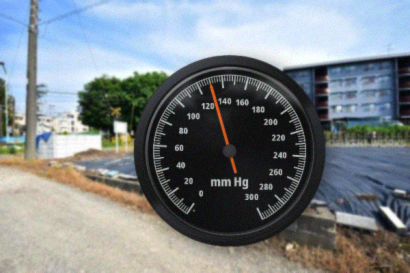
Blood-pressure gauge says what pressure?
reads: 130 mmHg
